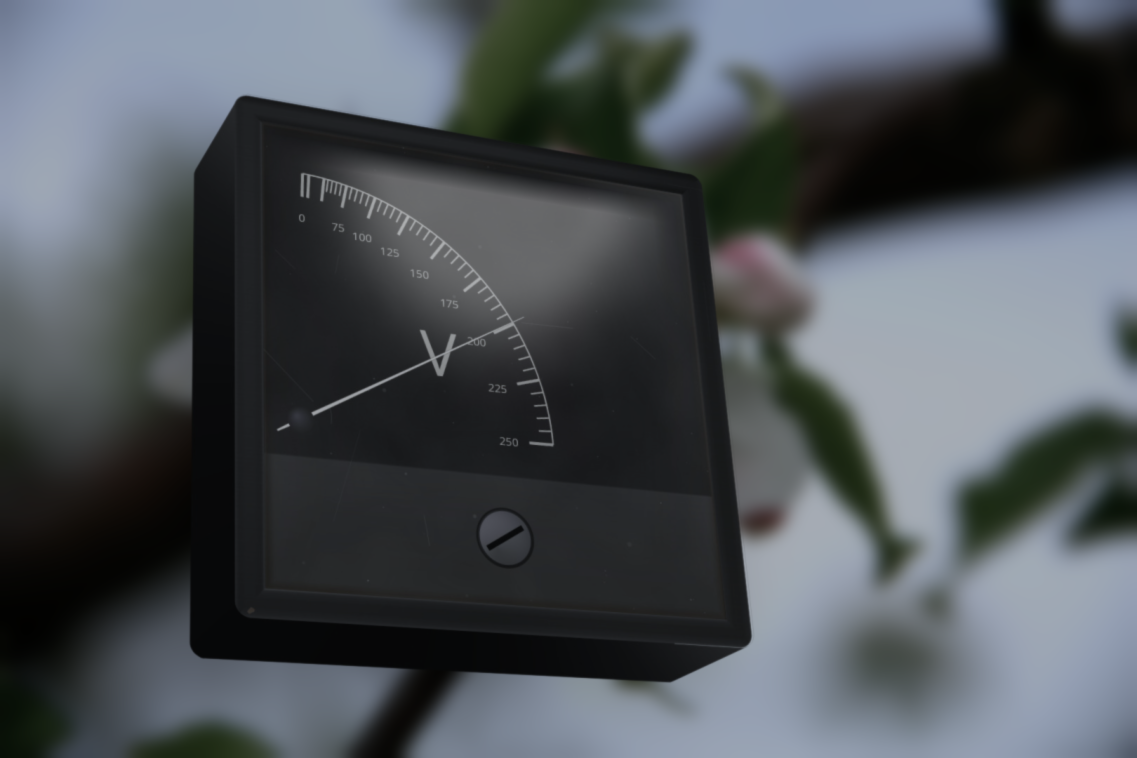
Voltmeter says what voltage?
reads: 200 V
